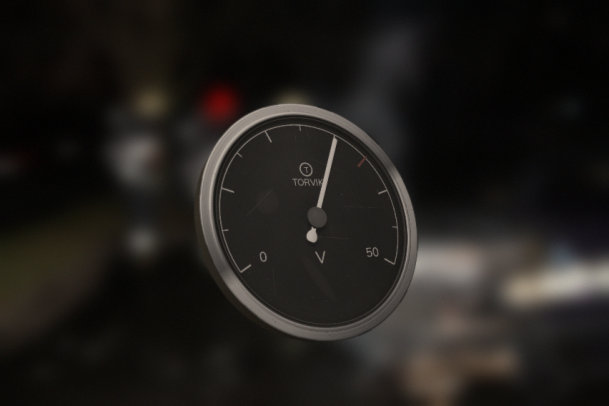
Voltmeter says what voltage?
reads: 30 V
